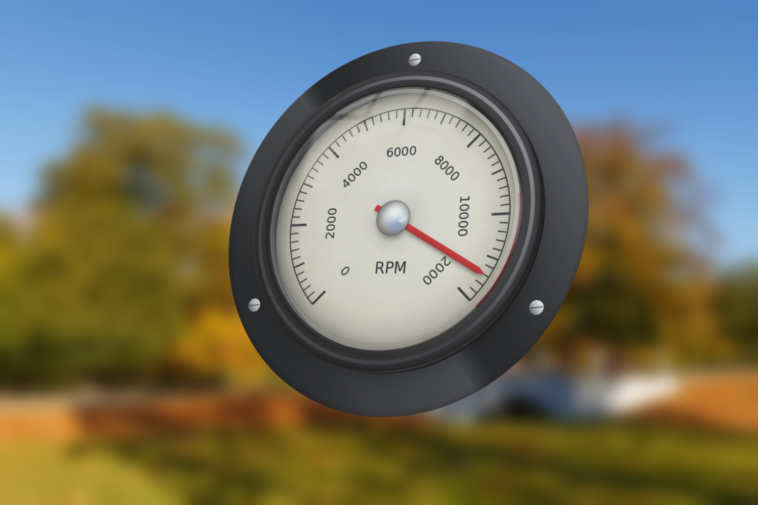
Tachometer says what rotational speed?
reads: 11400 rpm
